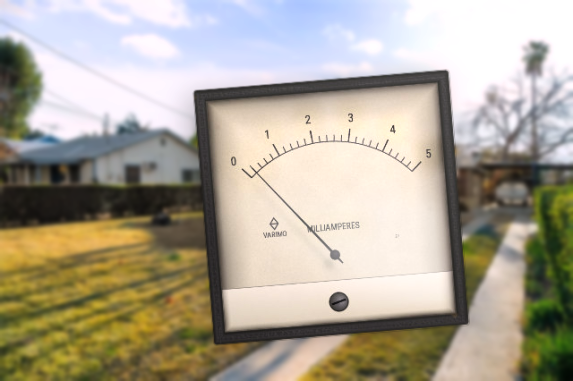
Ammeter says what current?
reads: 0.2 mA
